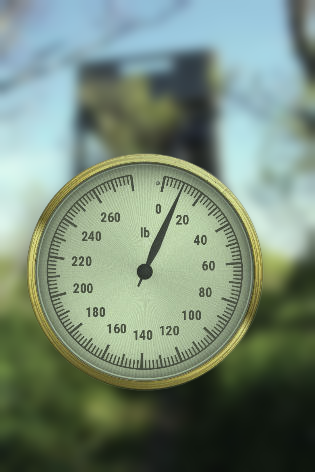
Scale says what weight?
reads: 10 lb
